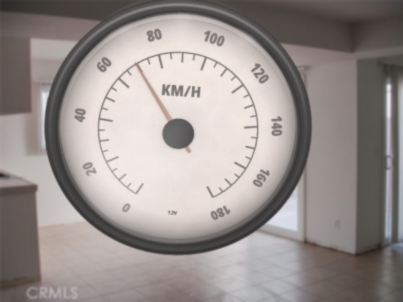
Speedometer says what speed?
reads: 70 km/h
